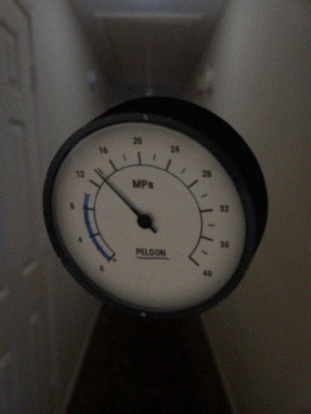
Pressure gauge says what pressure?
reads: 14 MPa
